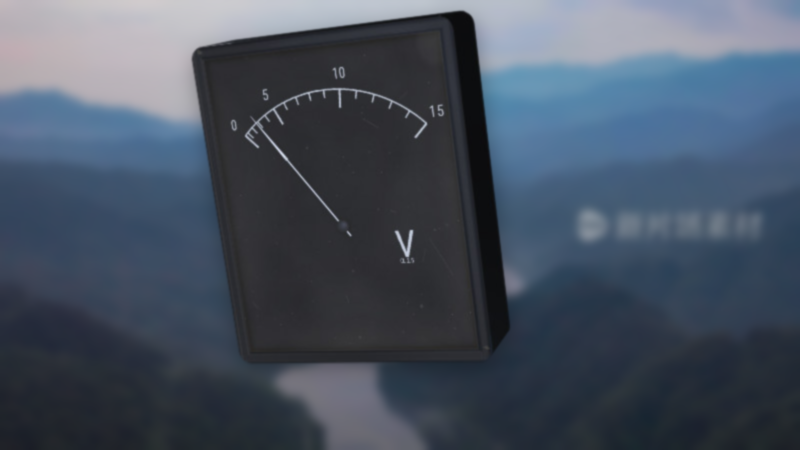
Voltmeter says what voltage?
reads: 3 V
